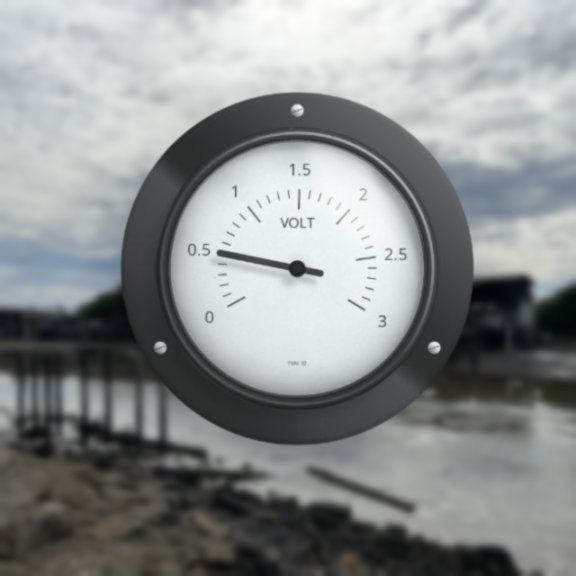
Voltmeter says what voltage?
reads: 0.5 V
